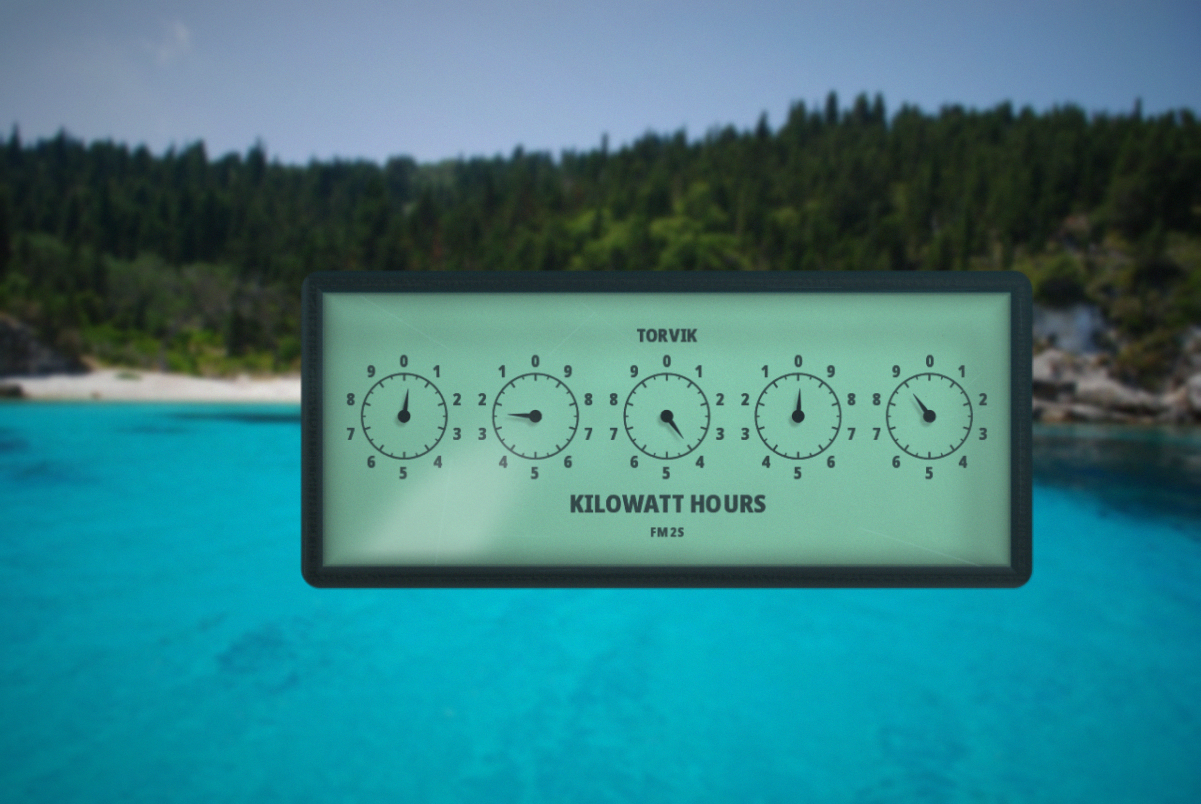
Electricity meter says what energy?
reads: 2399 kWh
